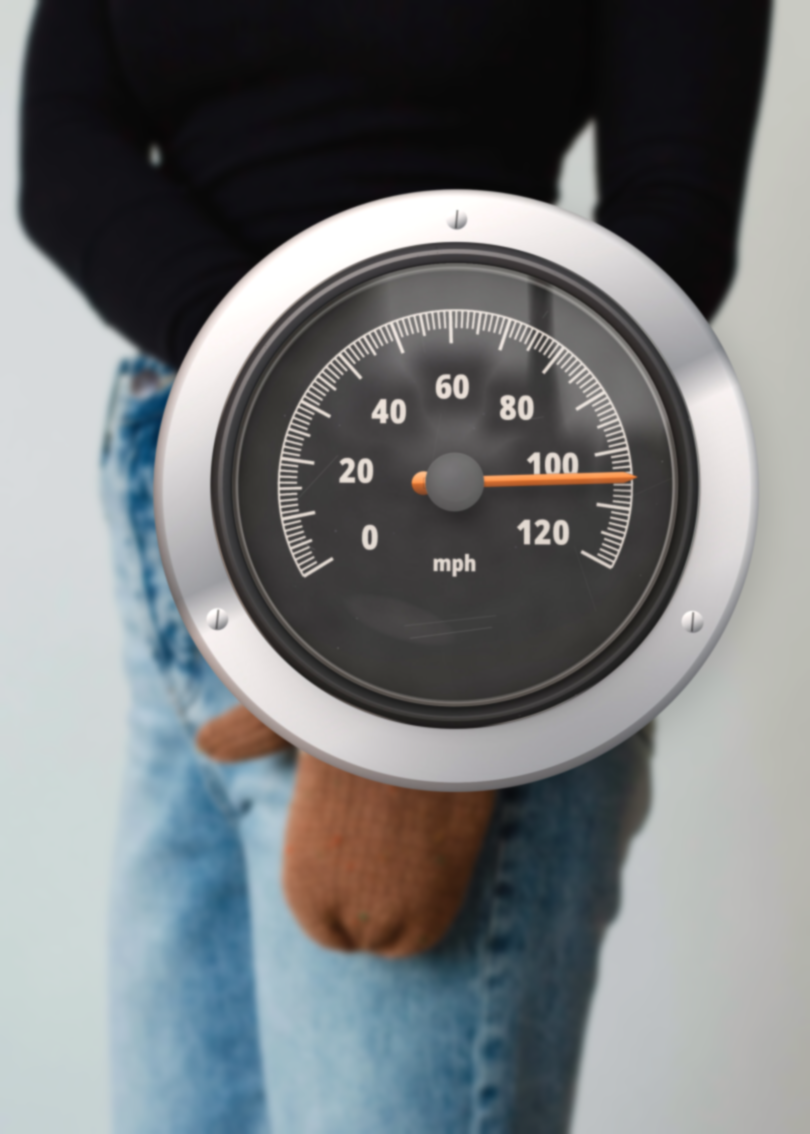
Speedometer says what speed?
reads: 105 mph
